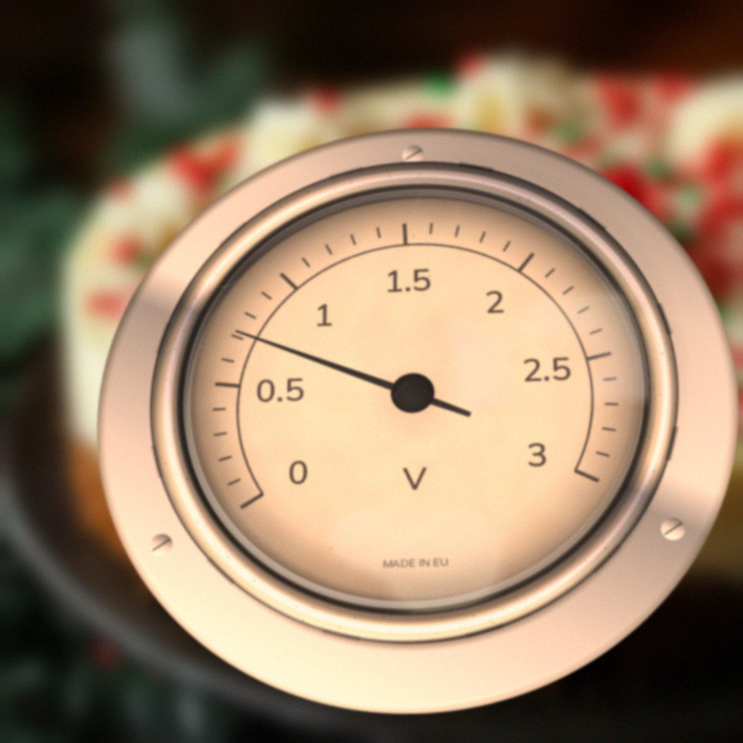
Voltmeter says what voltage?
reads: 0.7 V
